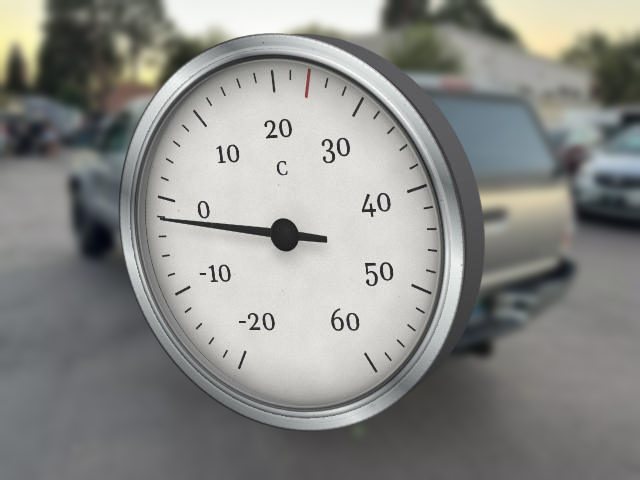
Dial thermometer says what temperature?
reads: -2 °C
